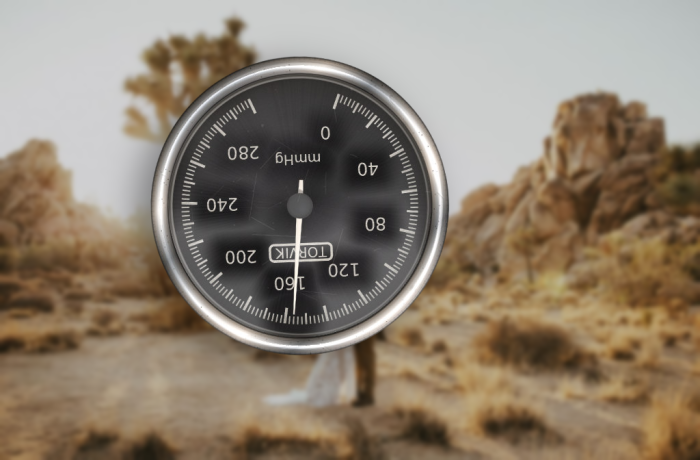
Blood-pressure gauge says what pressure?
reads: 156 mmHg
